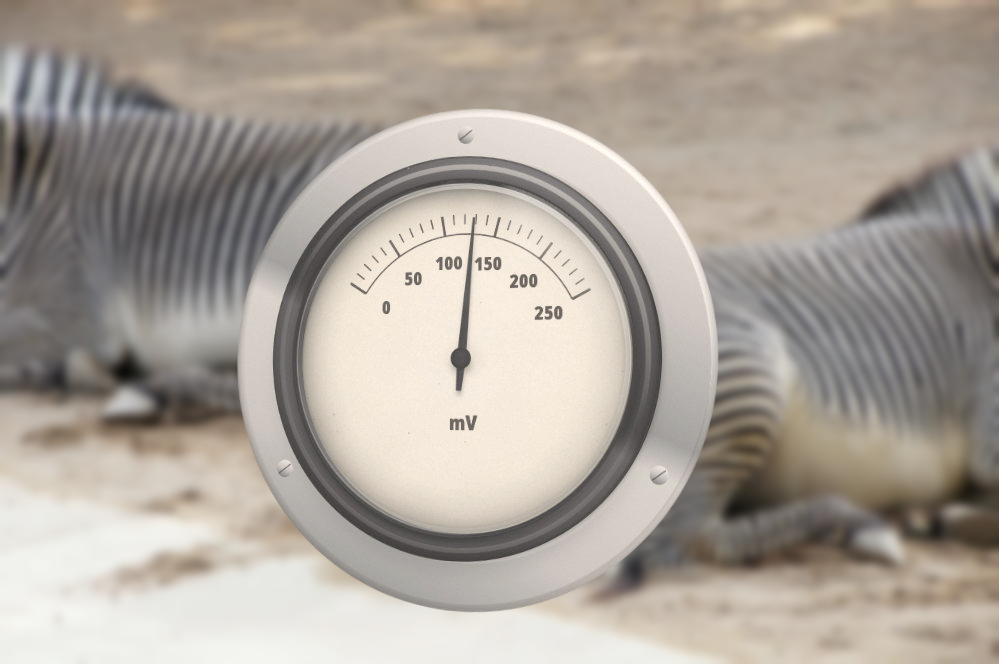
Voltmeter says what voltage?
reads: 130 mV
